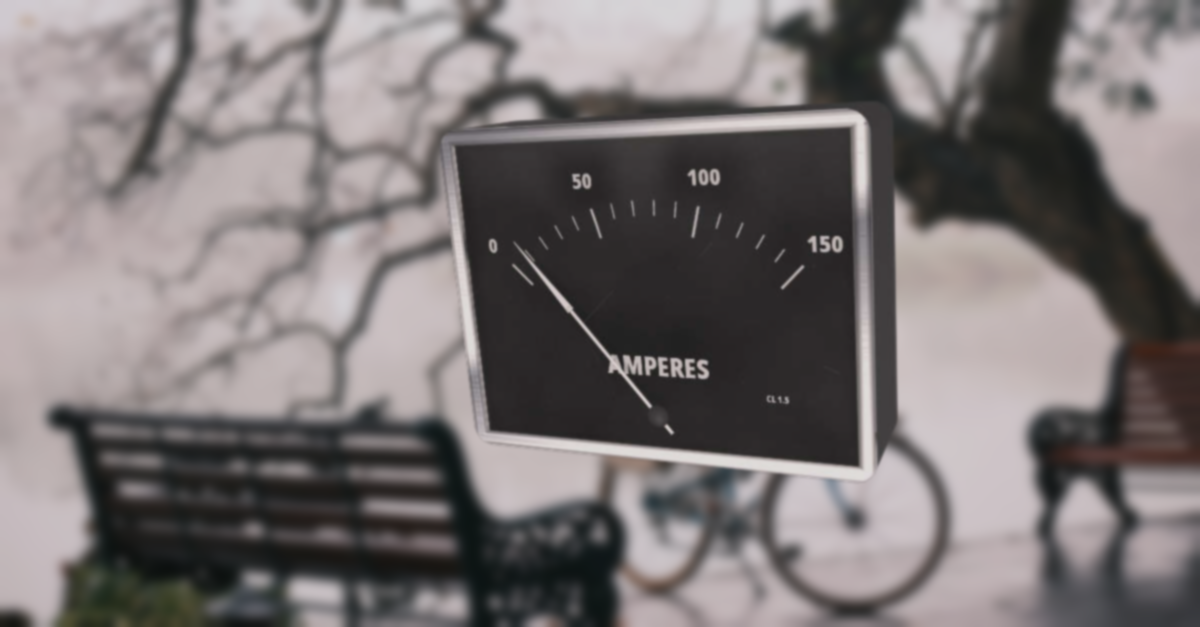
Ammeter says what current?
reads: 10 A
